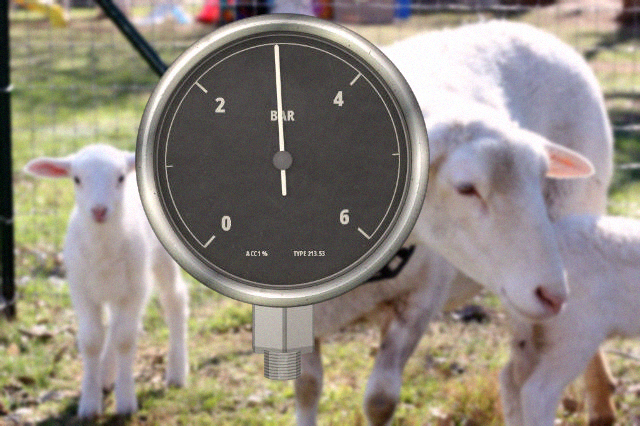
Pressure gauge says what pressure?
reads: 3 bar
